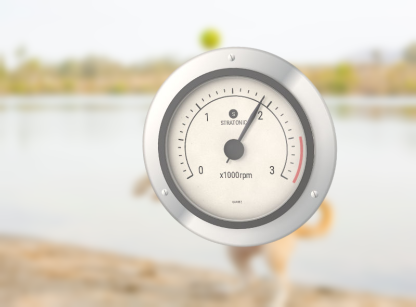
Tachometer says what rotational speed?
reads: 1900 rpm
